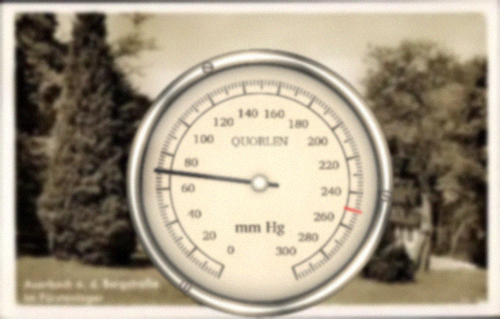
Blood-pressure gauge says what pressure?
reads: 70 mmHg
